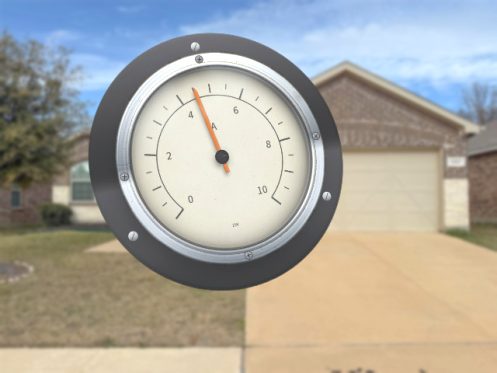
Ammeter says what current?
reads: 4.5 A
